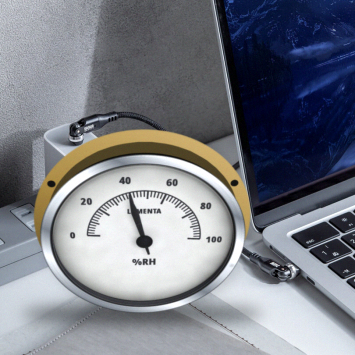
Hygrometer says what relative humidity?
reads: 40 %
